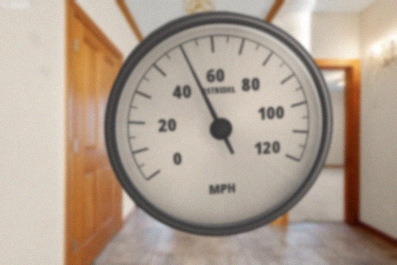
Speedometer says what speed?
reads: 50 mph
